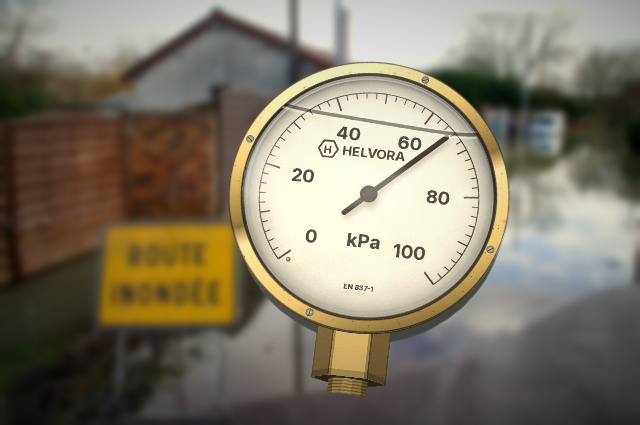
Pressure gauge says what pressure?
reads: 66 kPa
